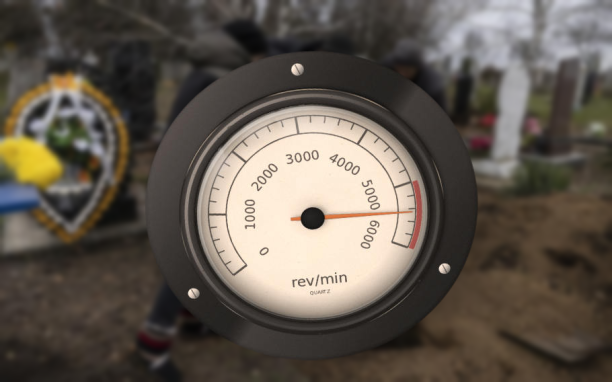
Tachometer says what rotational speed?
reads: 5400 rpm
